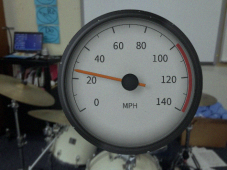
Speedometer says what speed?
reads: 25 mph
